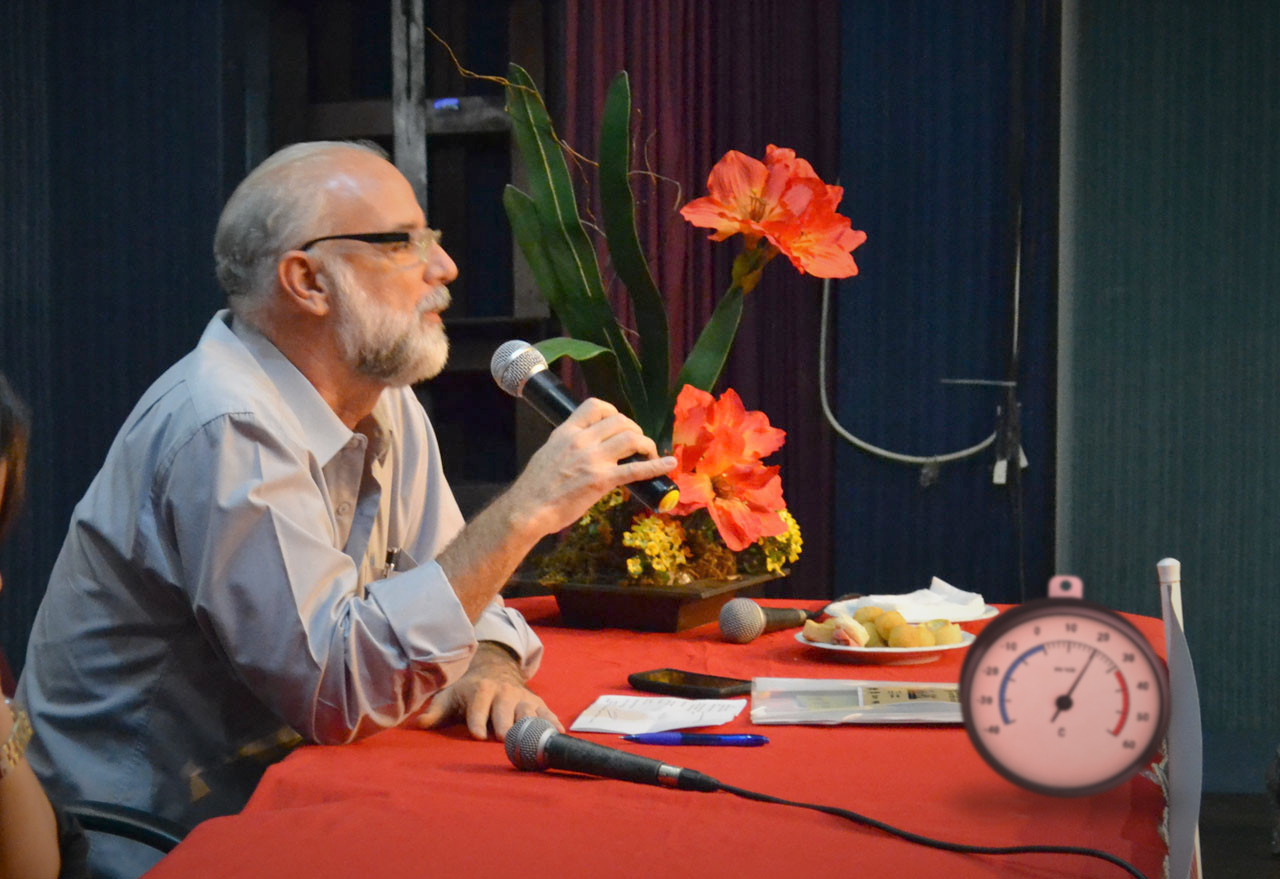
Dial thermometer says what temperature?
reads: 20 °C
